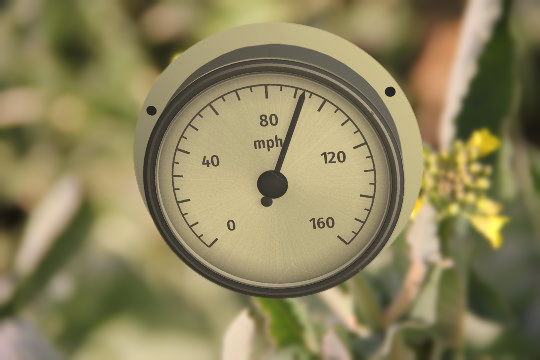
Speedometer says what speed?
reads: 92.5 mph
